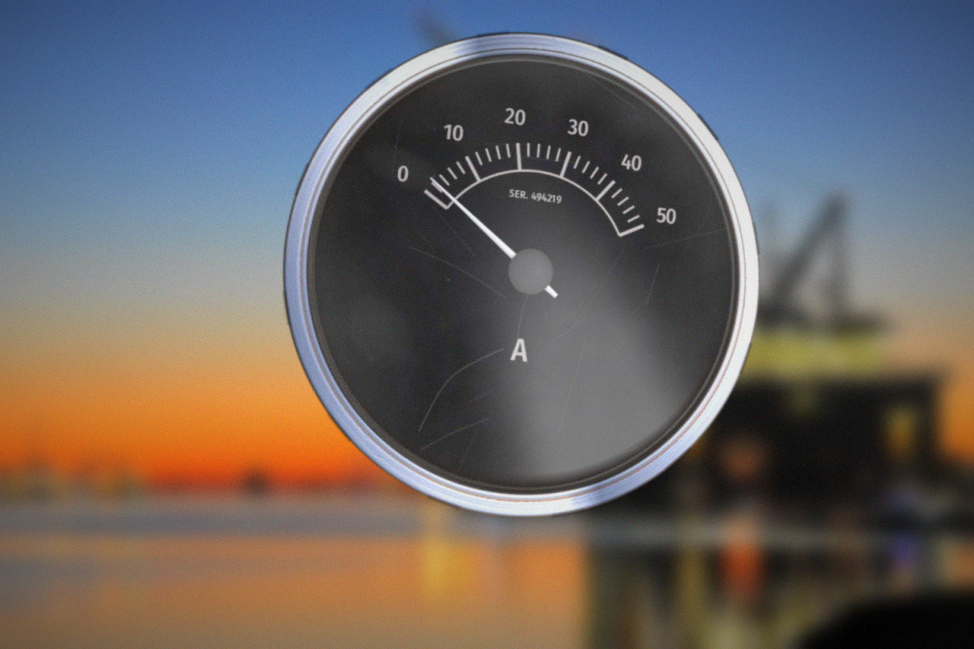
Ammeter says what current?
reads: 2 A
